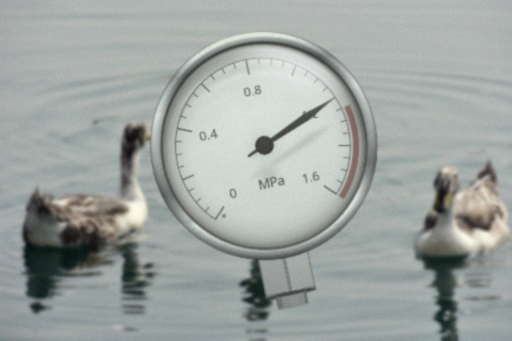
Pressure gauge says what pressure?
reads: 1.2 MPa
